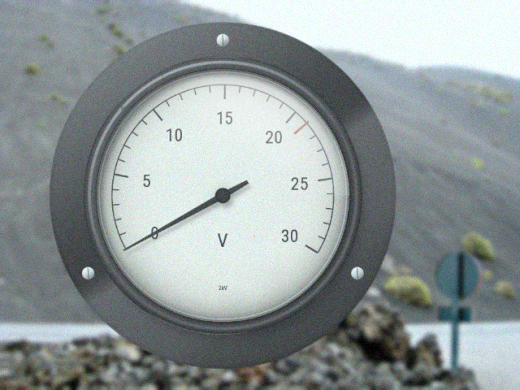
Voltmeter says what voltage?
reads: 0 V
